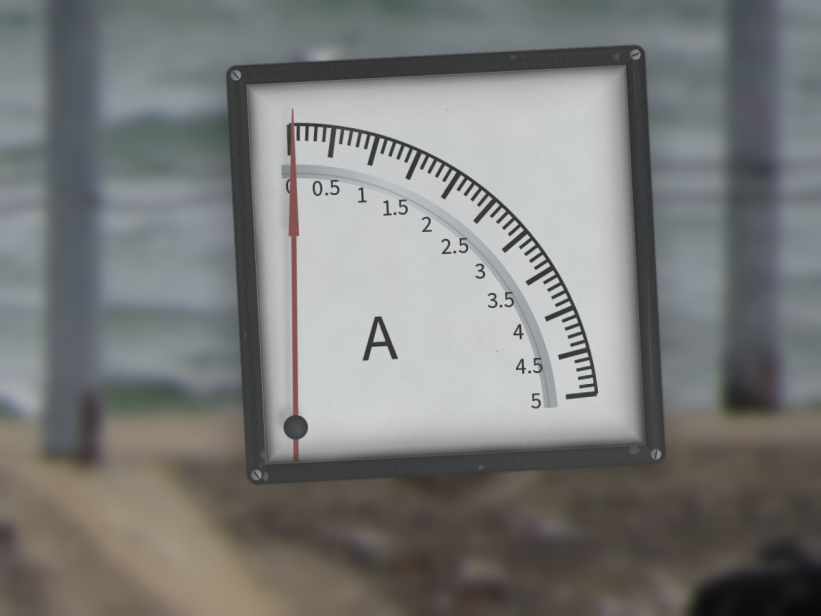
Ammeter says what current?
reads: 0.05 A
